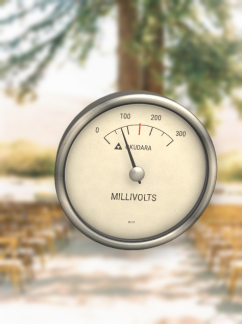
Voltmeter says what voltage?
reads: 75 mV
